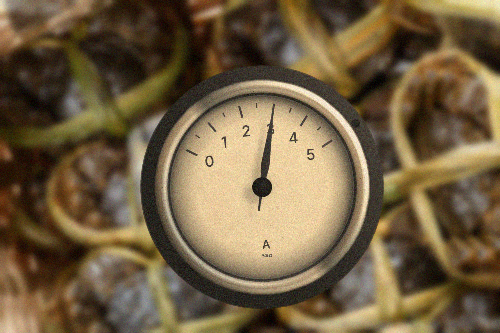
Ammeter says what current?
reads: 3 A
